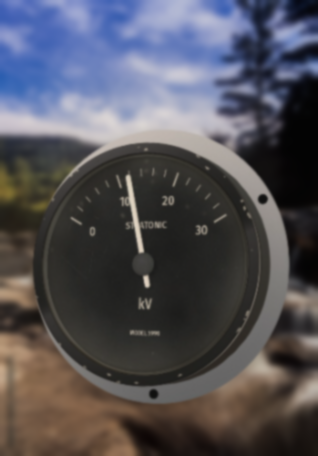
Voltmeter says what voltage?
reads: 12 kV
